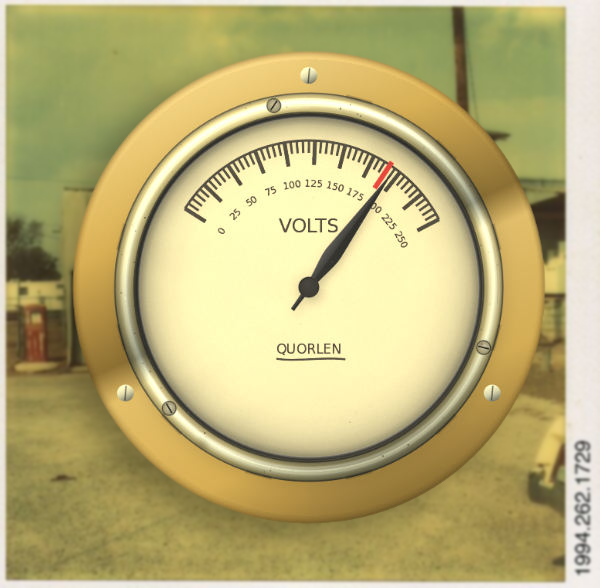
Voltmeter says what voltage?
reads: 195 V
